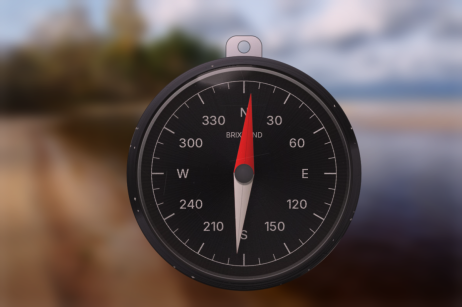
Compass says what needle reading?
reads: 5 °
